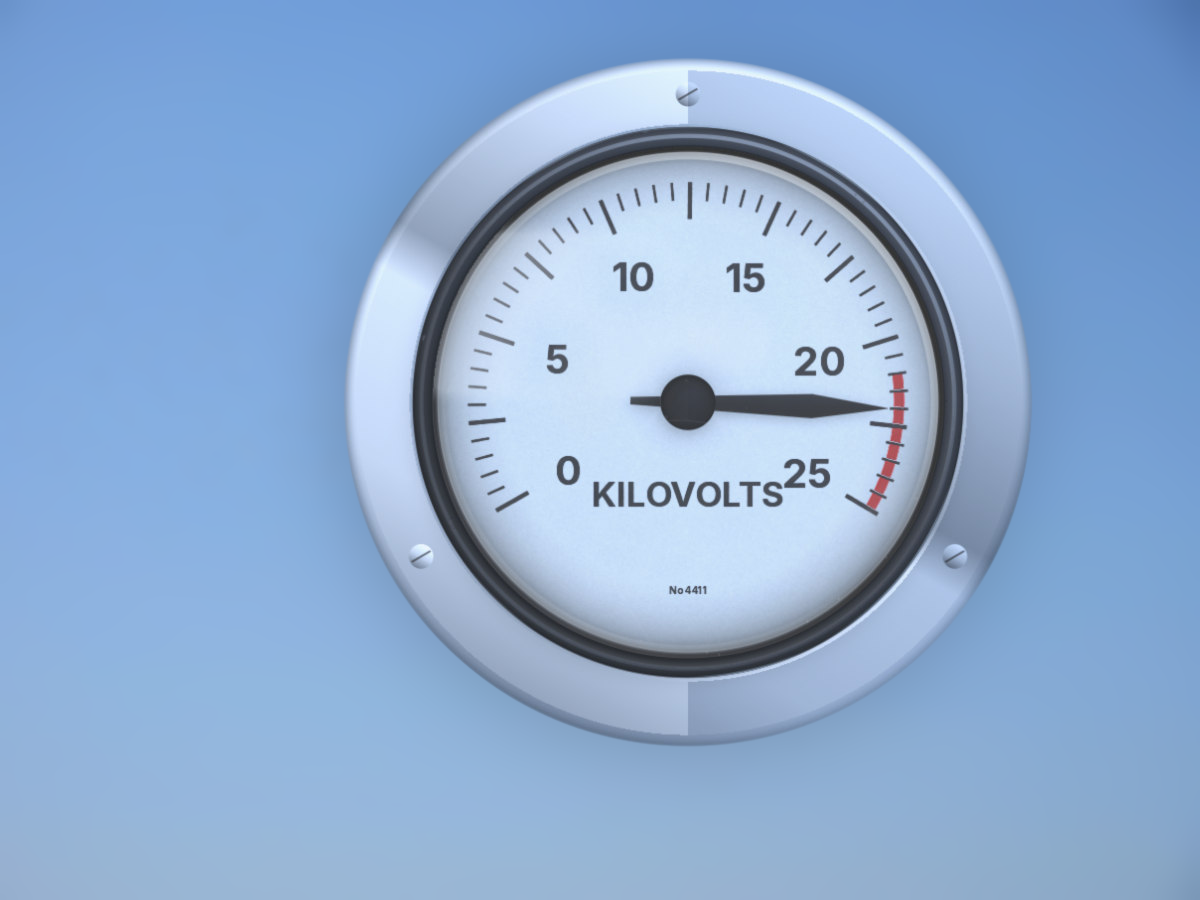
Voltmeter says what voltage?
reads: 22 kV
